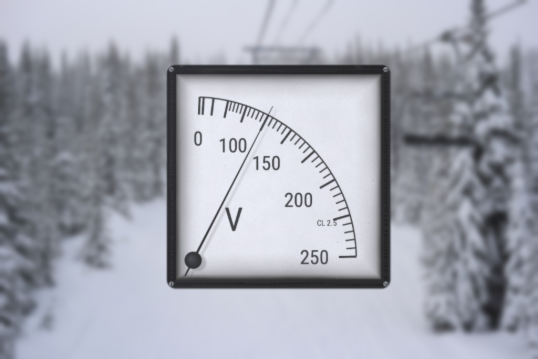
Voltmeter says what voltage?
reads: 125 V
